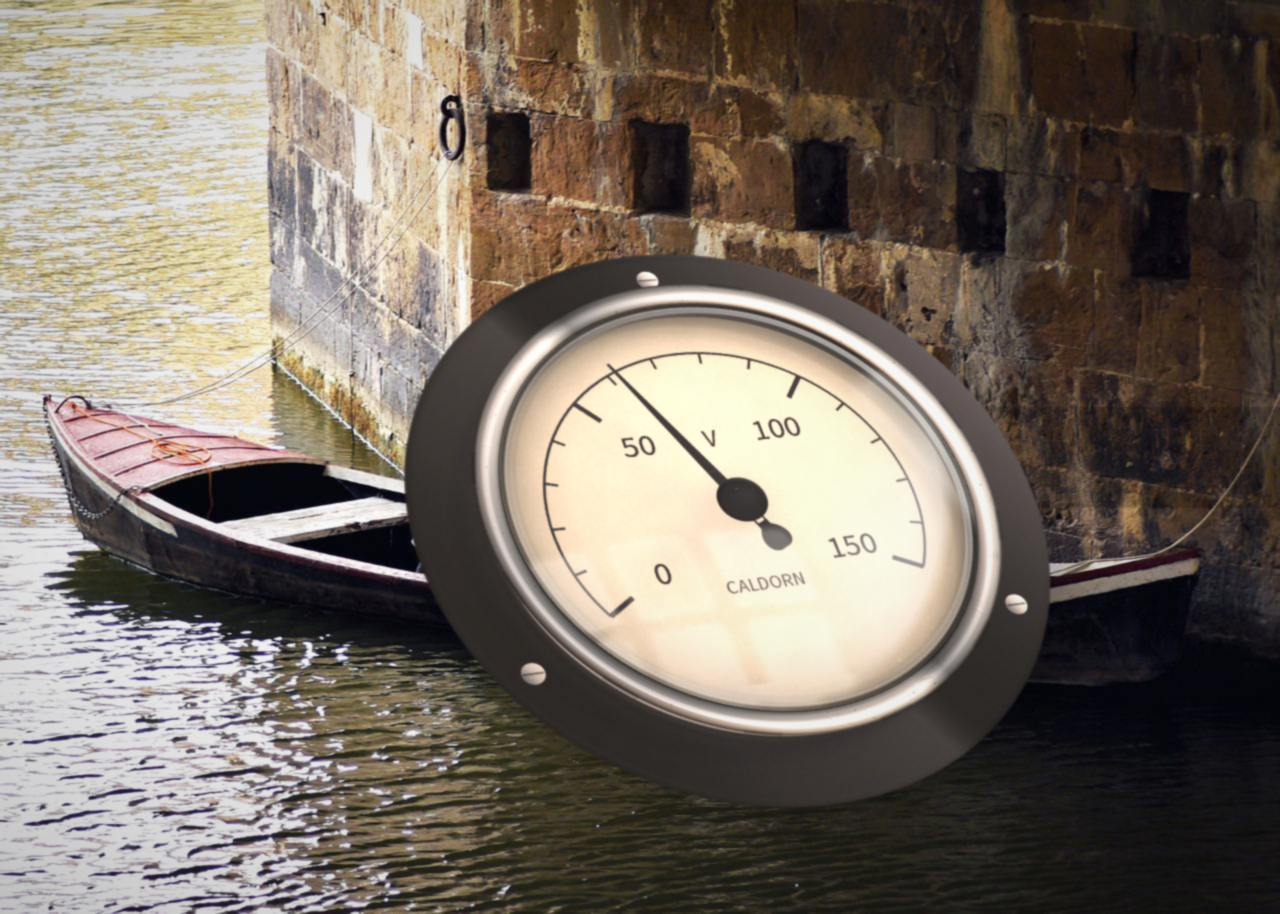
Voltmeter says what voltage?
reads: 60 V
